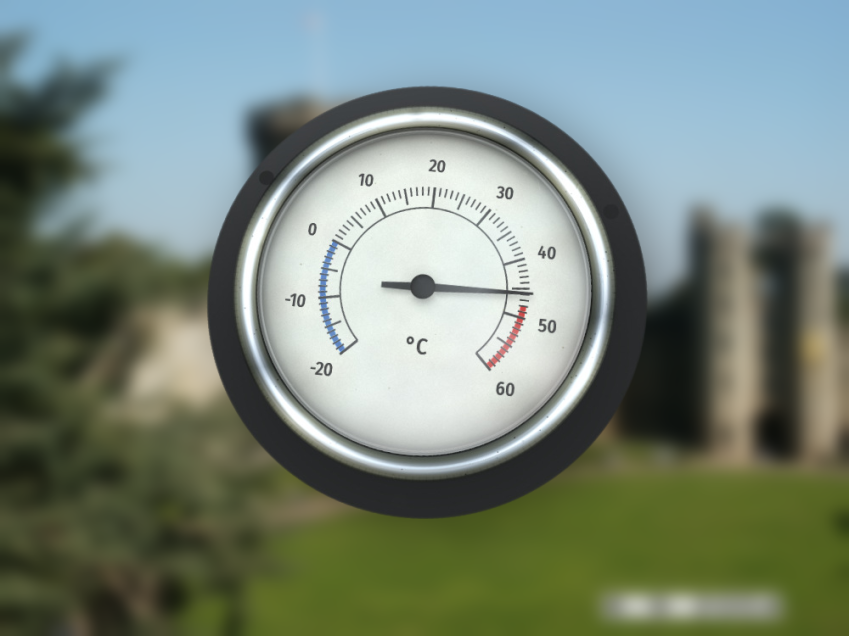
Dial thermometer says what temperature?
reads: 46 °C
